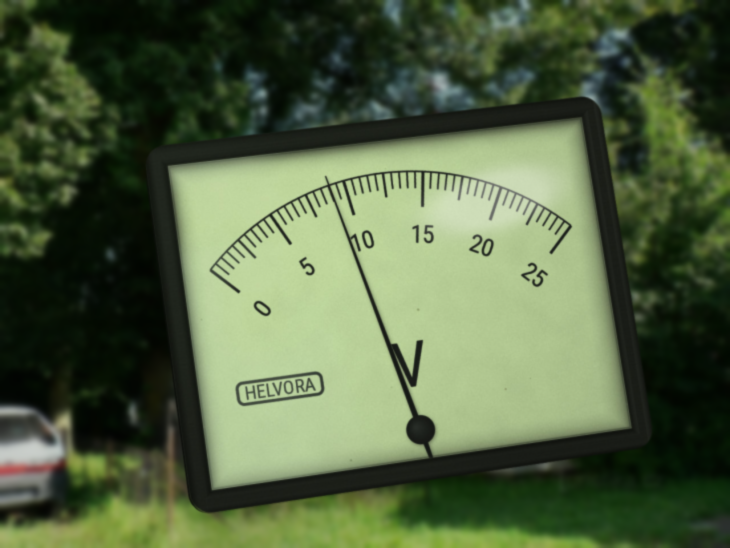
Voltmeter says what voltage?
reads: 9 V
